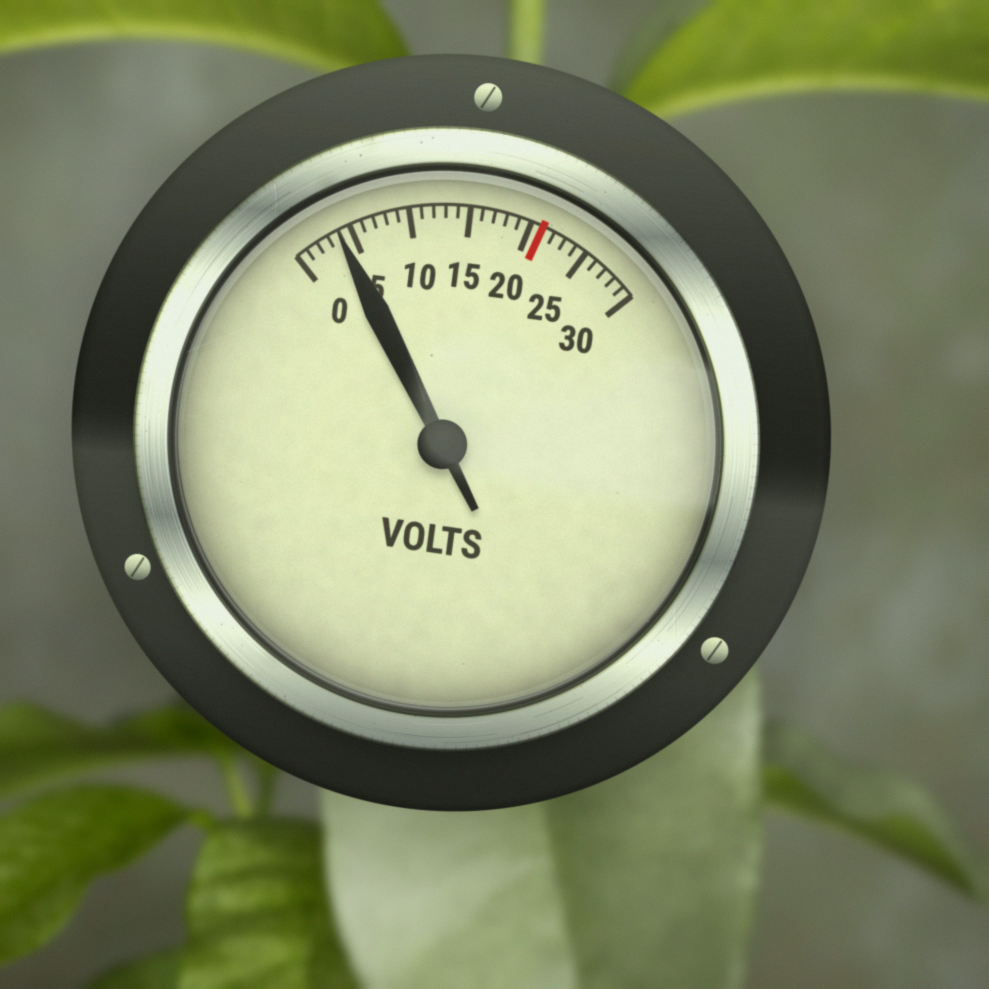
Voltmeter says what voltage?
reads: 4 V
